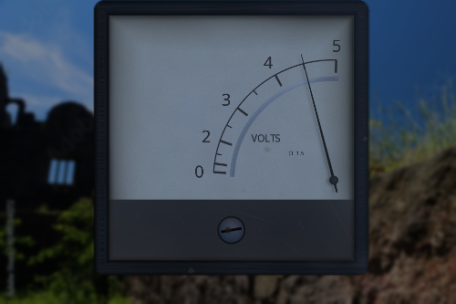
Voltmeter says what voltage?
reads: 4.5 V
